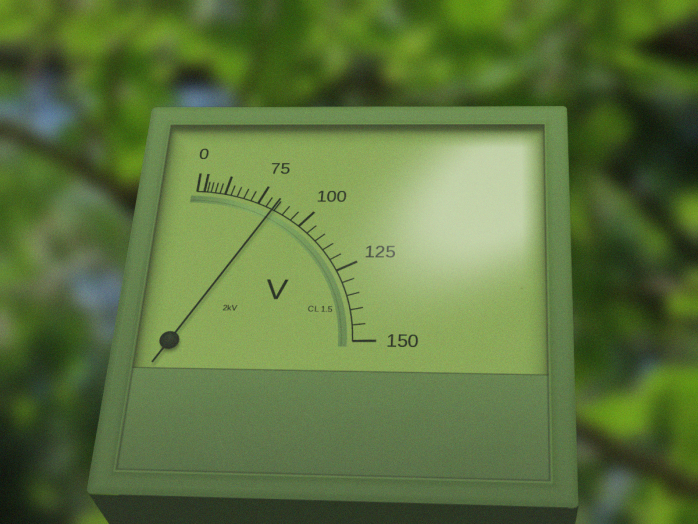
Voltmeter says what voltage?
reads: 85 V
